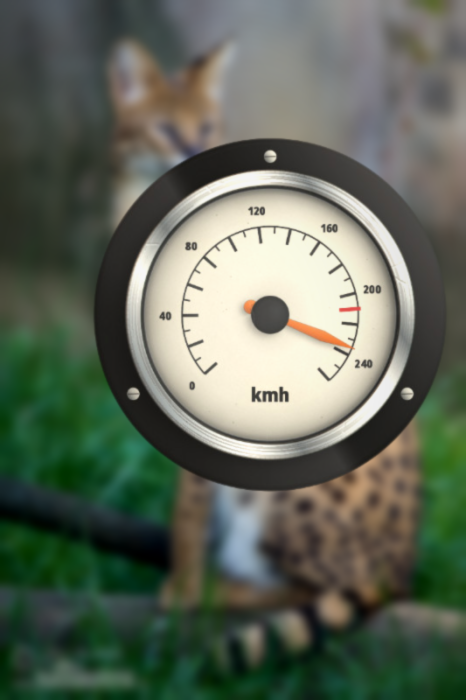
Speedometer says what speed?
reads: 235 km/h
